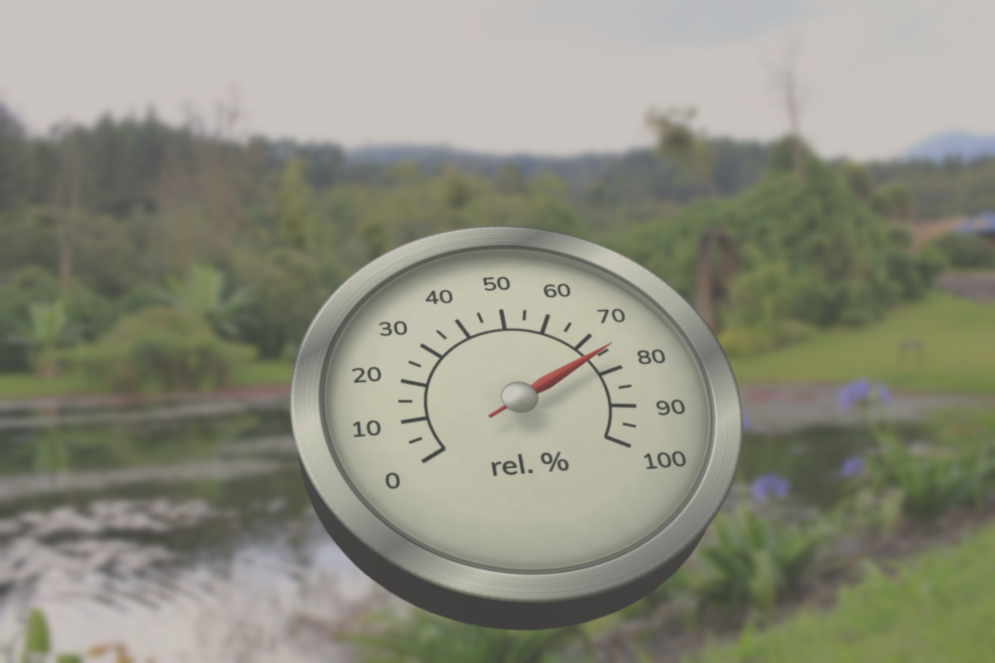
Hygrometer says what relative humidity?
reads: 75 %
